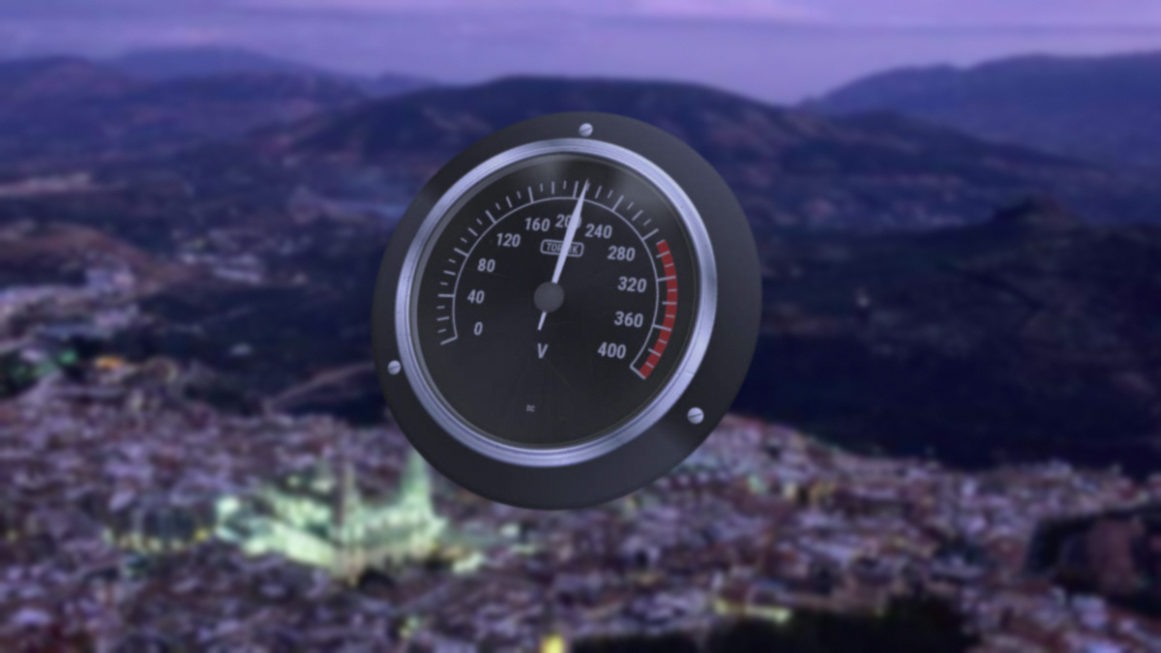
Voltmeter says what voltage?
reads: 210 V
